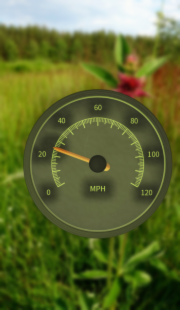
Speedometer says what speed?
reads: 25 mph
